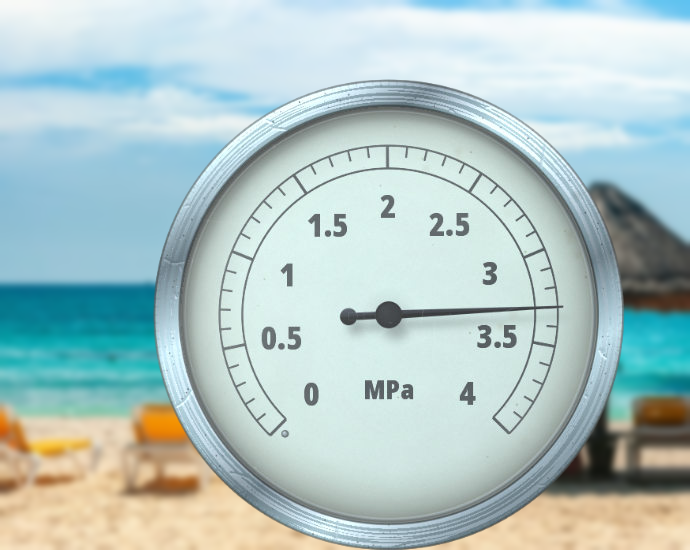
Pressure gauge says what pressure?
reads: 3.3 MPa
